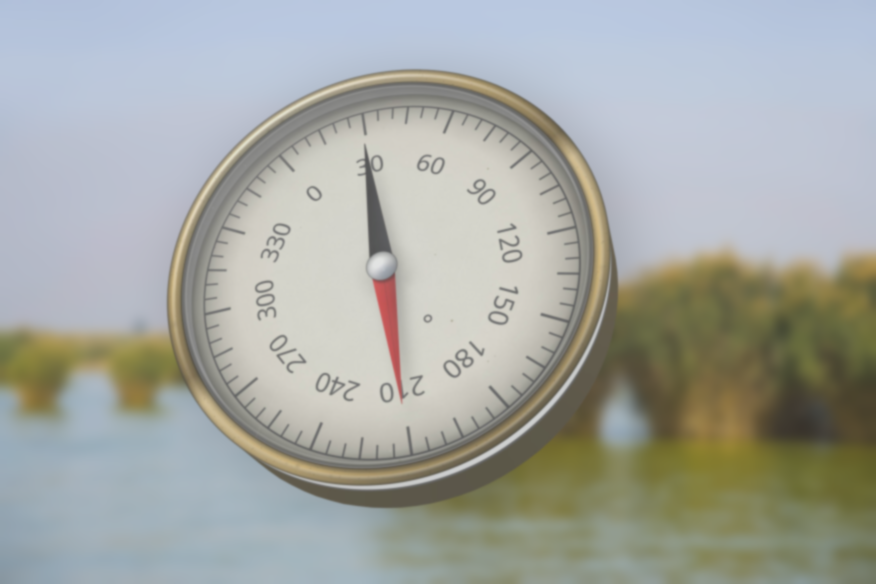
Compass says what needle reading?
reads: 210 °
